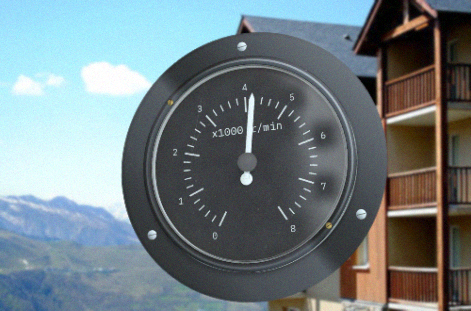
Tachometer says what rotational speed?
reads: 4200 rpm
